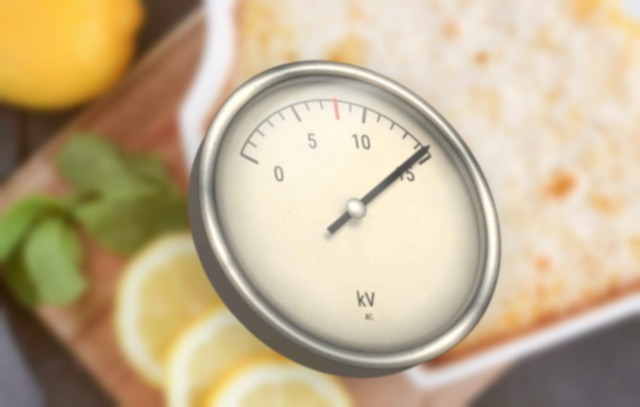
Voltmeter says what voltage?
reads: 14.5 kV
